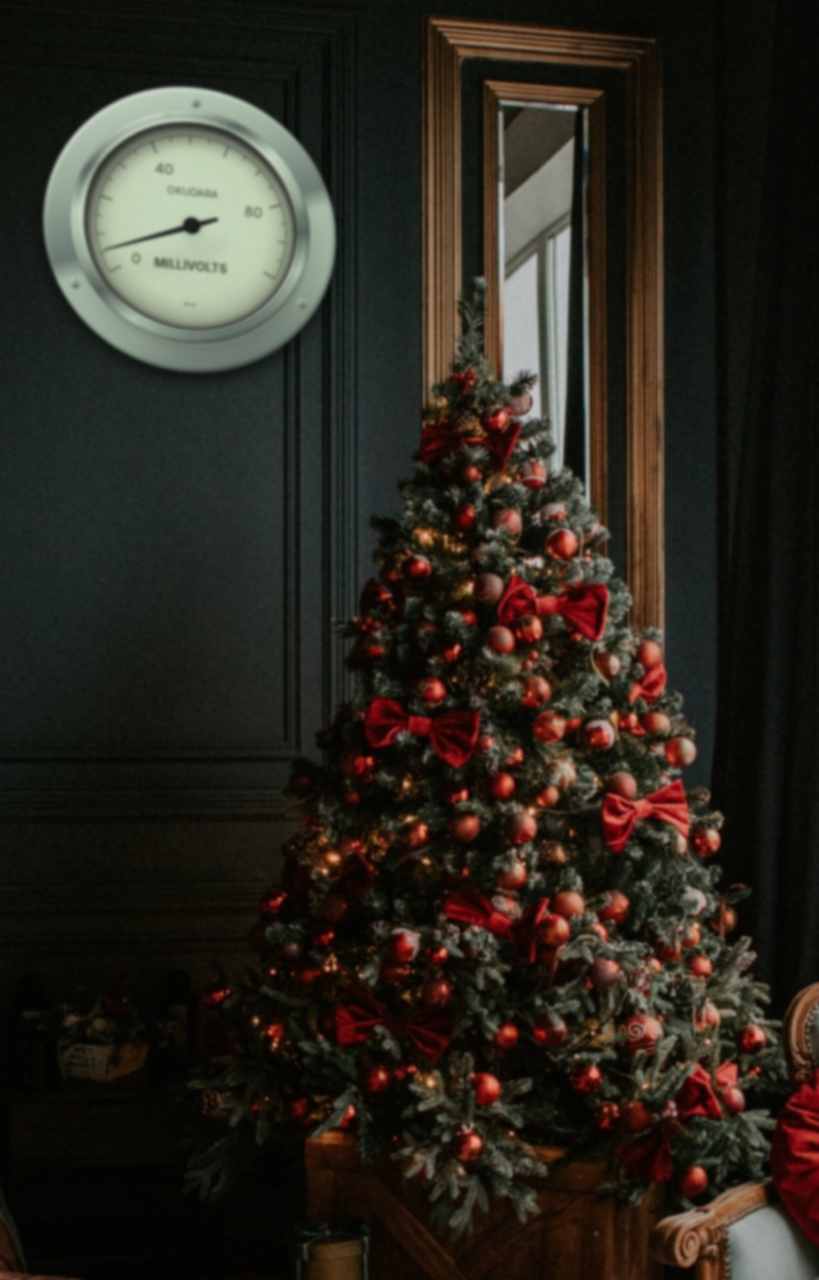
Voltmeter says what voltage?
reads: 5 mV
